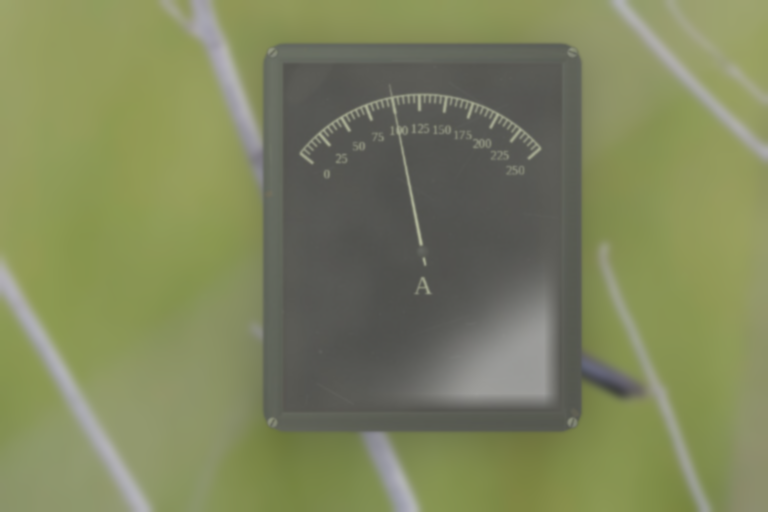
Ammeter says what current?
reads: 100 A
